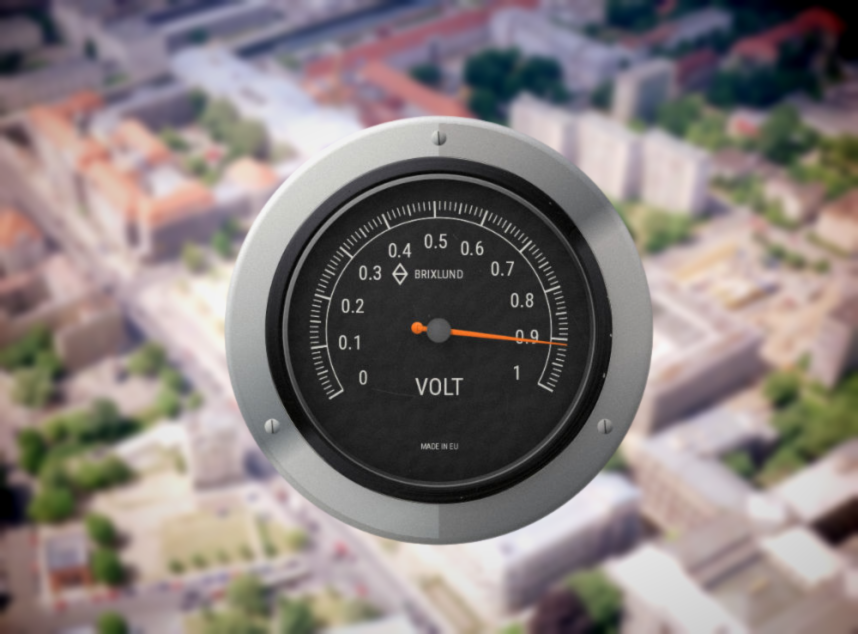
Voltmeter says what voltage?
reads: 0.91 V
